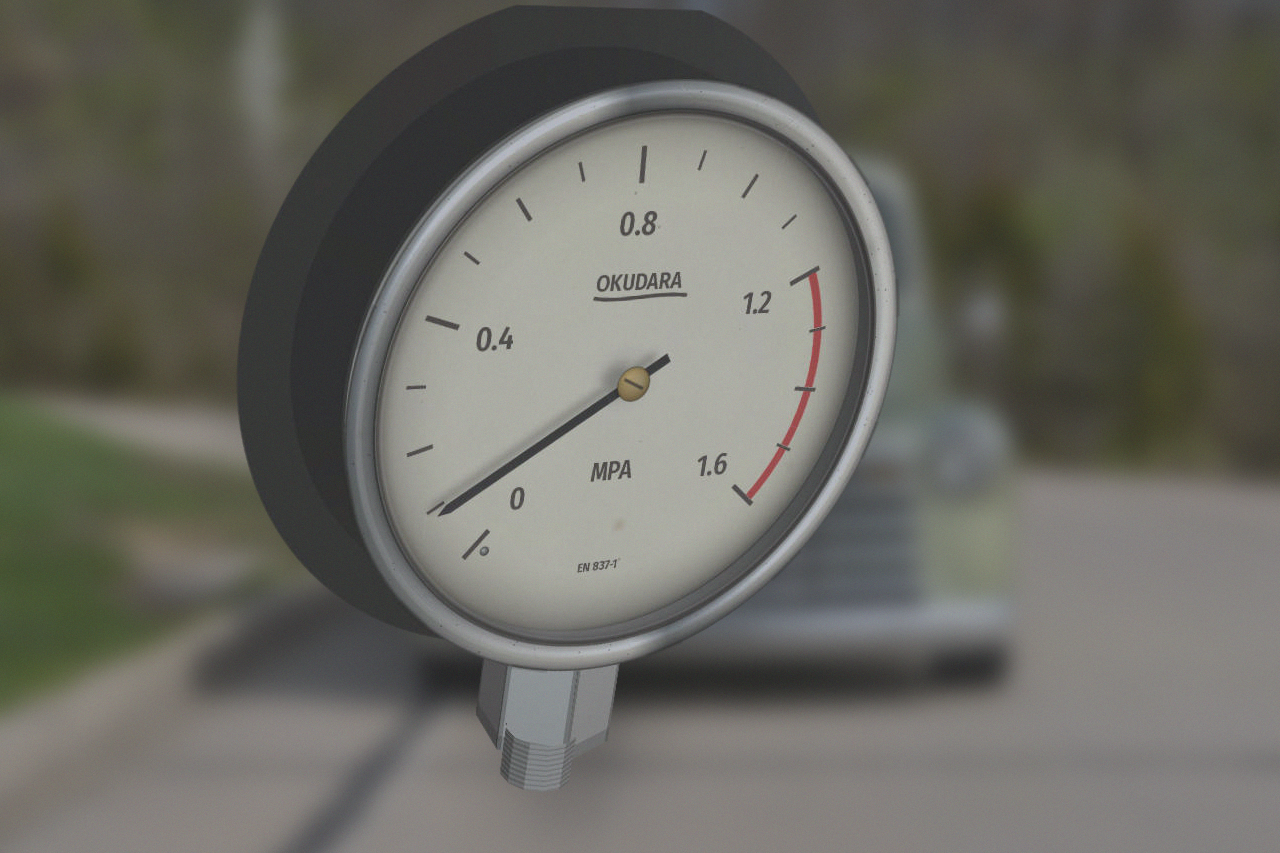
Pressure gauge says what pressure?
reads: 0.1 MPa
